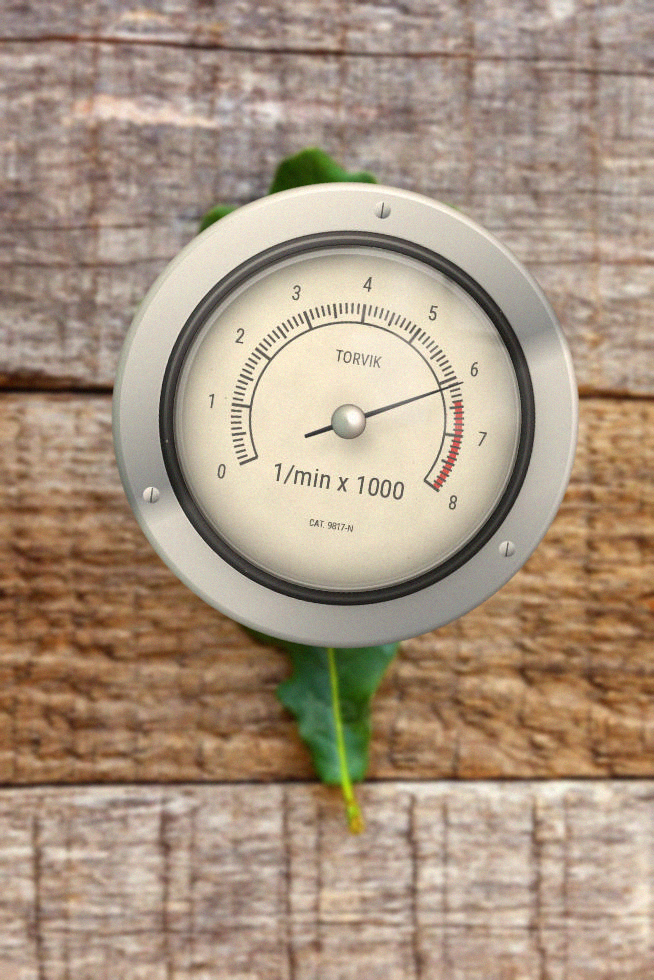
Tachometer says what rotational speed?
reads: 6100 rpm
